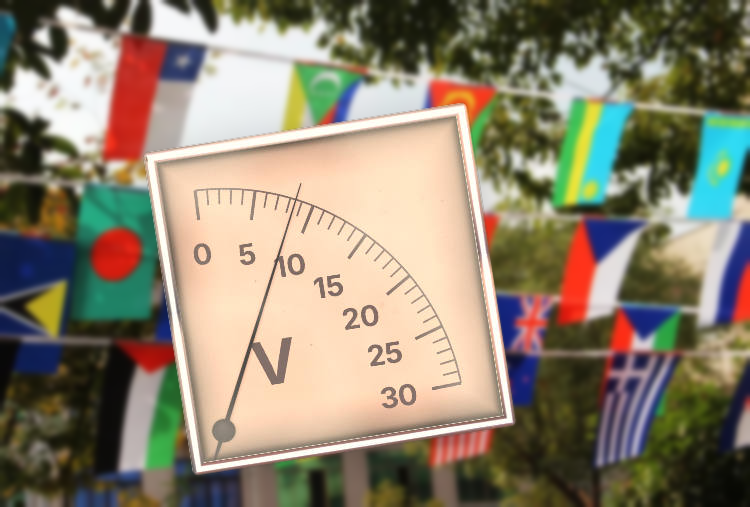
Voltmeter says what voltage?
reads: 8.5 V
